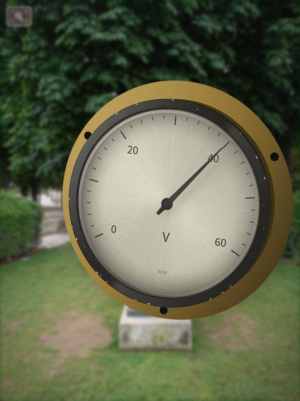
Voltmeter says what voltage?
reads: 40 V
